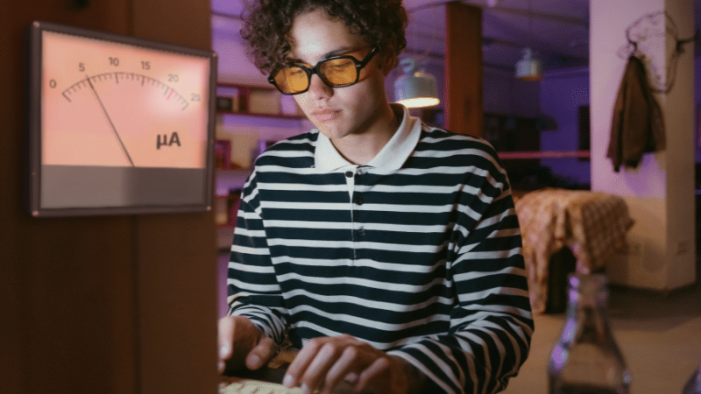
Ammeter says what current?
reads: 5 µA
